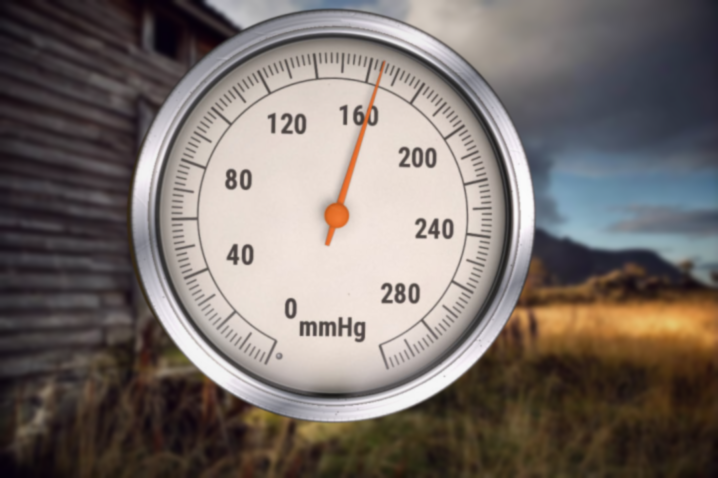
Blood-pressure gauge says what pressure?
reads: 164 mmHg
